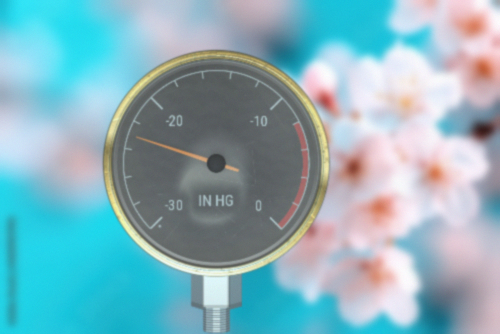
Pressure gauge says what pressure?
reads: -23 inHg
